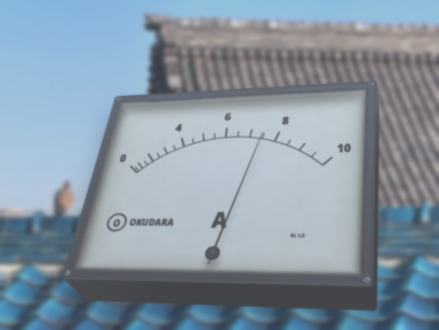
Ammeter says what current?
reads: 7.5 A
